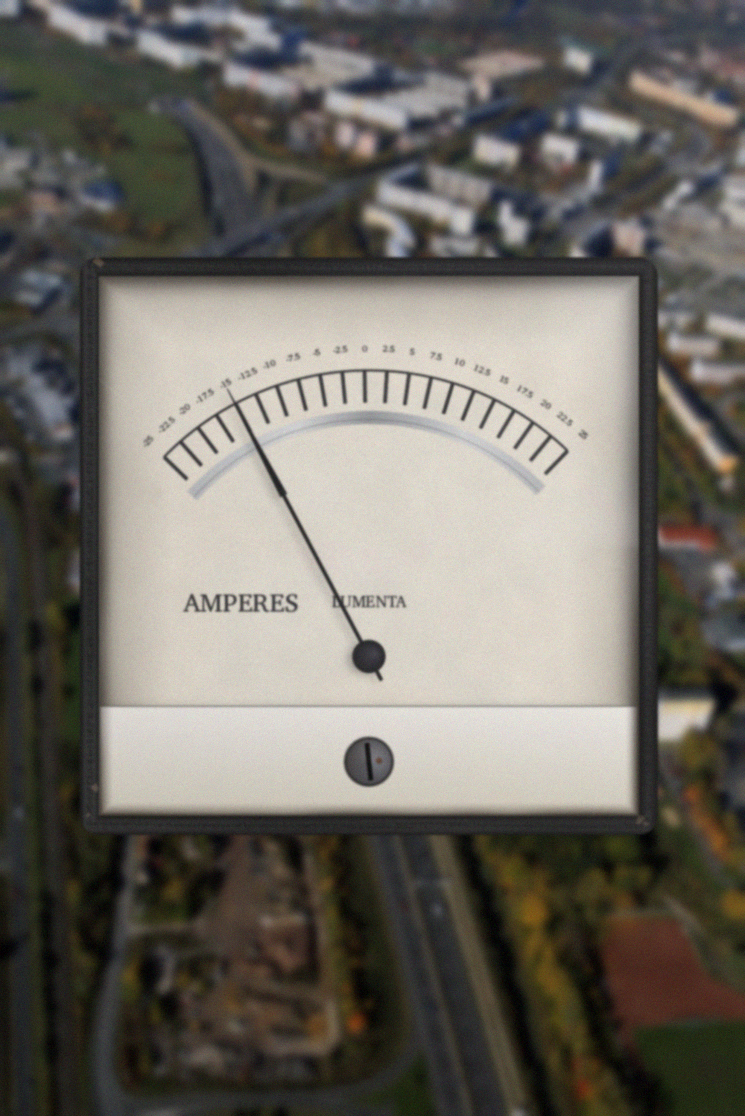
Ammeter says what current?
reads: -15 A
